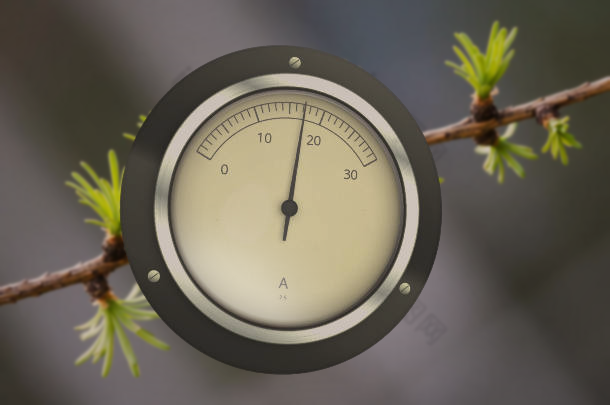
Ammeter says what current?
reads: 17 A
